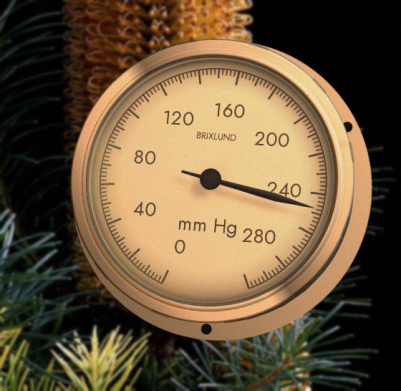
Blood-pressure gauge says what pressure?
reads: 248 mmHg
